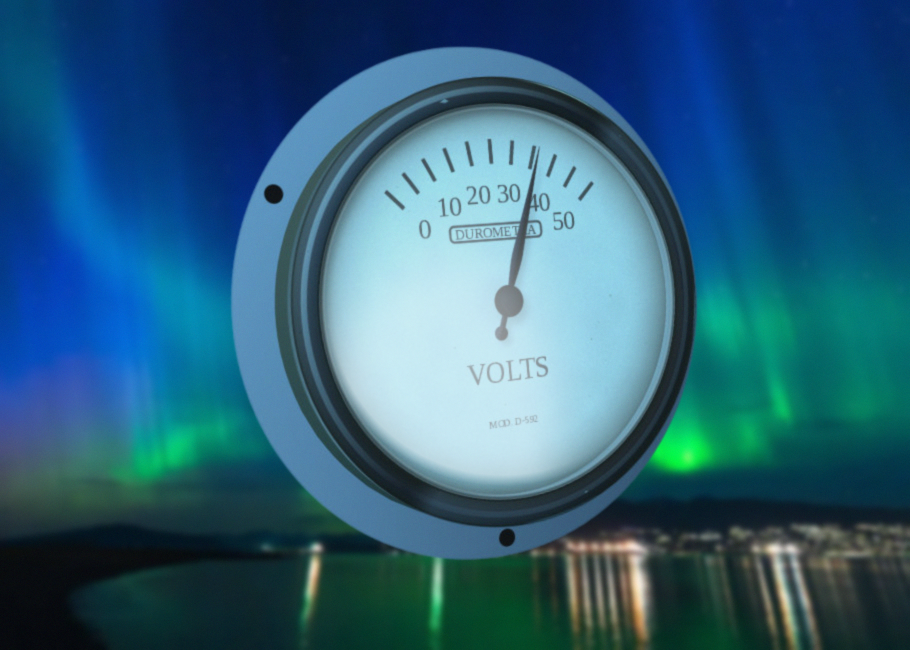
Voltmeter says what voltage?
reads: 35 V
